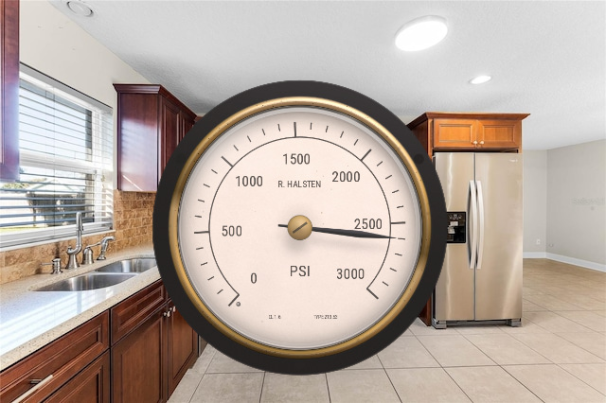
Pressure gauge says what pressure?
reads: 2600 psi
